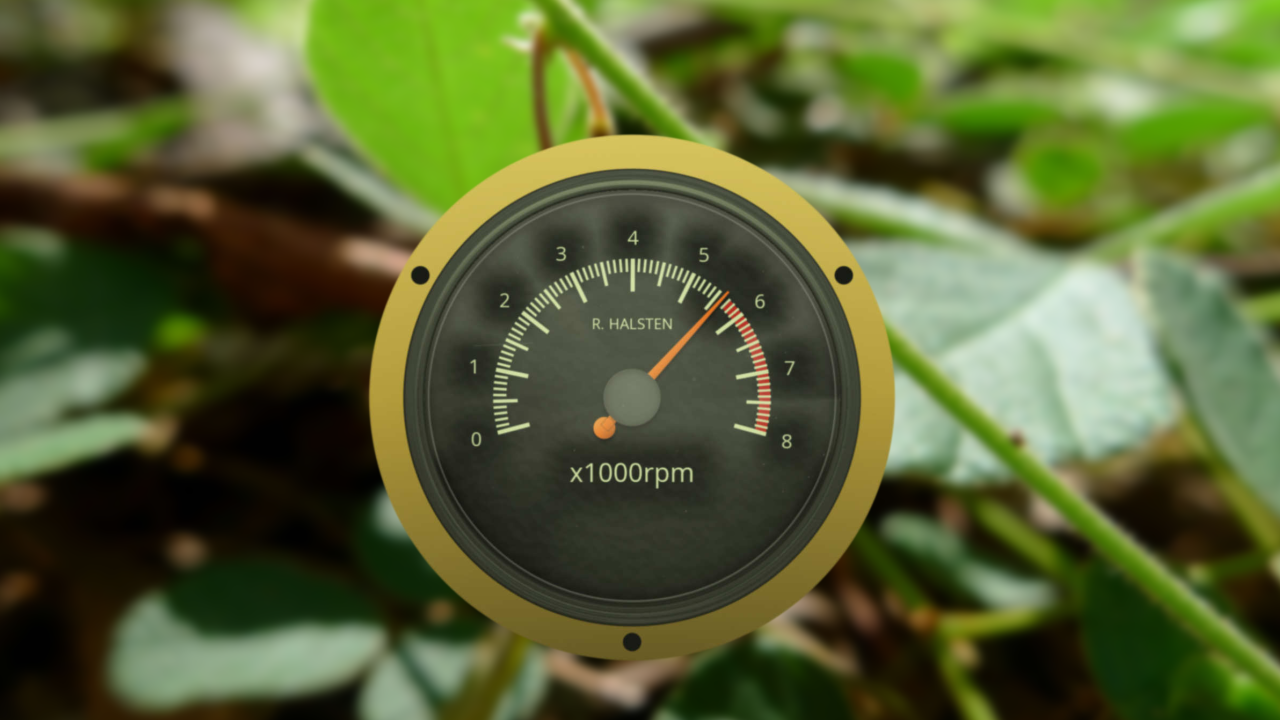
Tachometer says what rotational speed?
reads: 5600 rpm
